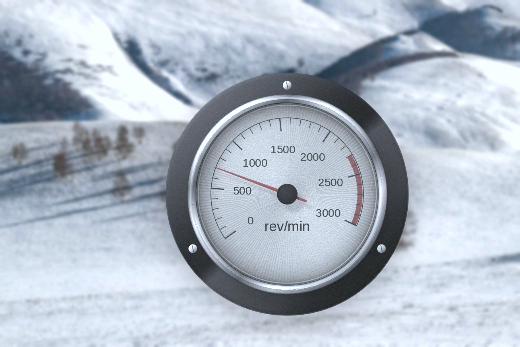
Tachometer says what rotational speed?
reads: 700 rpm
